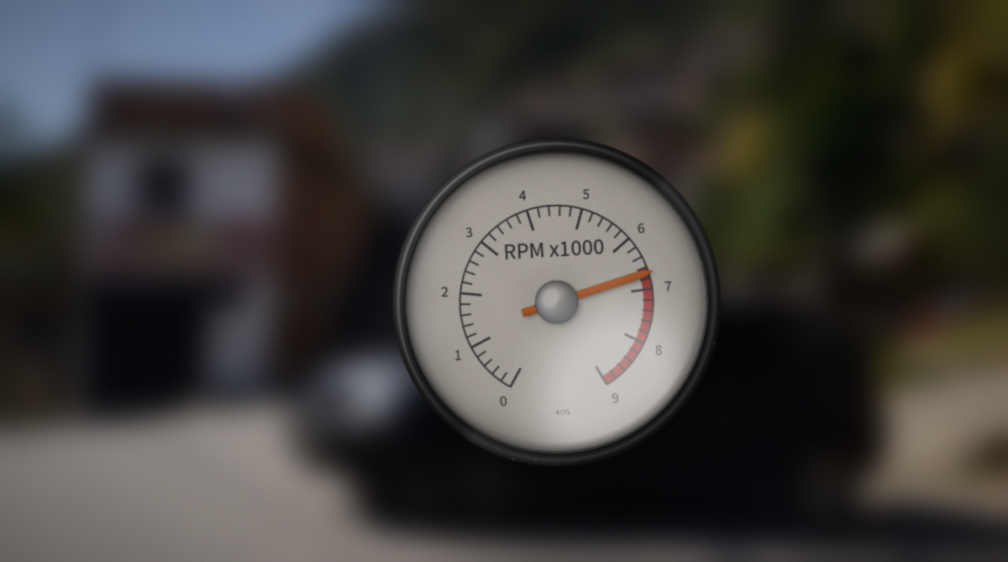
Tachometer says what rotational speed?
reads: 6700 rpm
